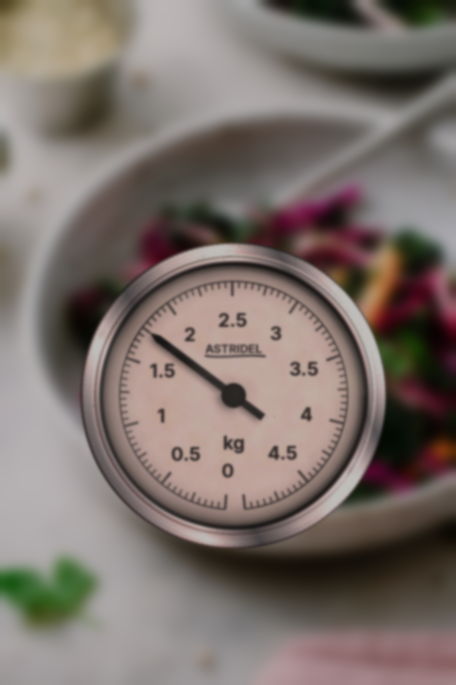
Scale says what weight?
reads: 1.75 kg
